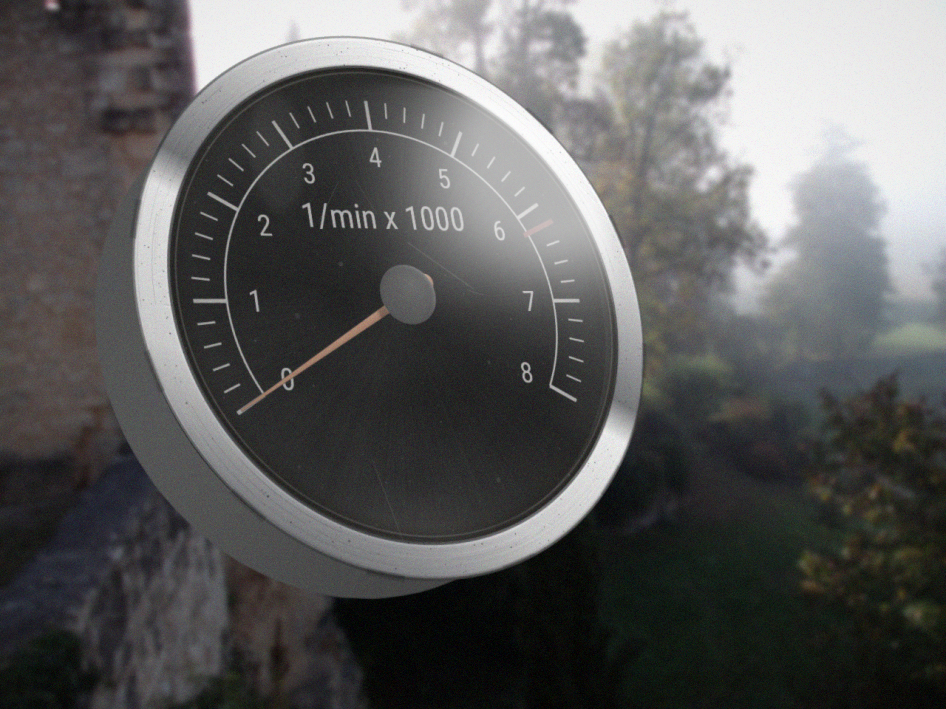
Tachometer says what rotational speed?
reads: 0 rpm
